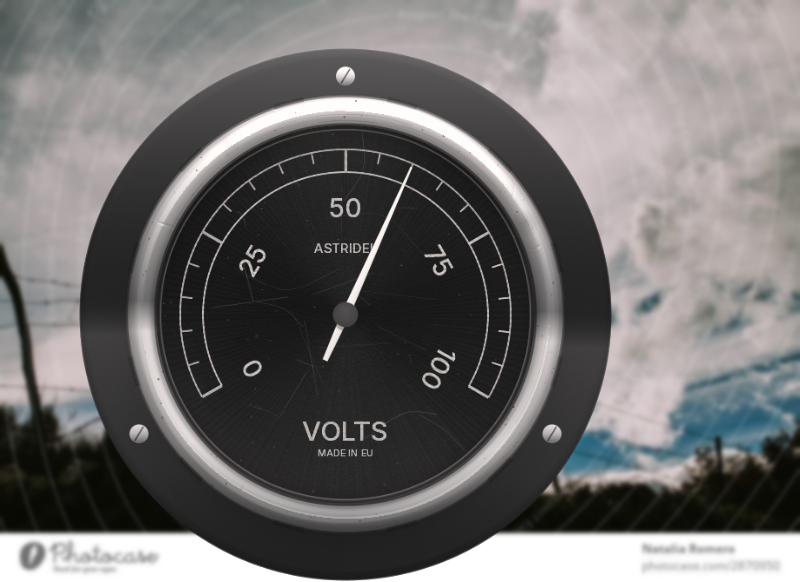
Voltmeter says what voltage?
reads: 60 V
